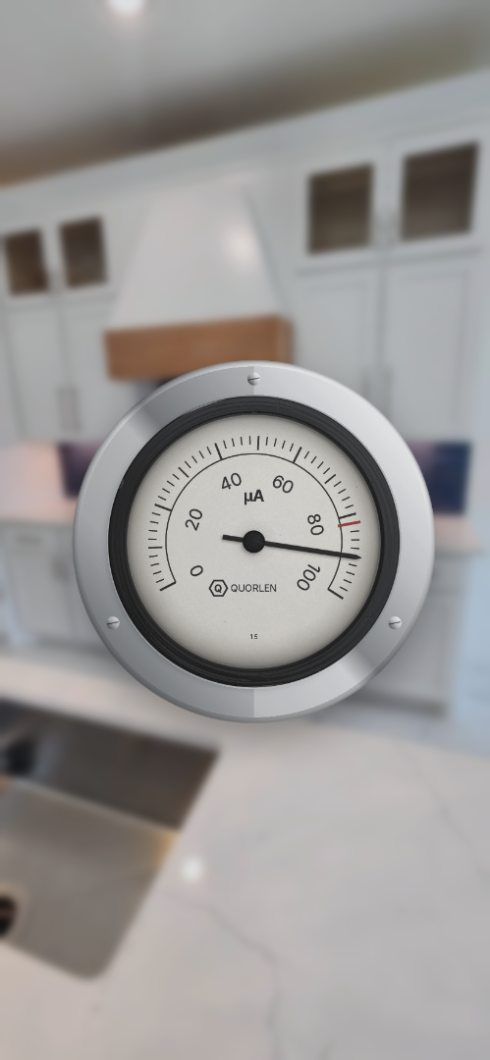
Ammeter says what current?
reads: 90 µA
